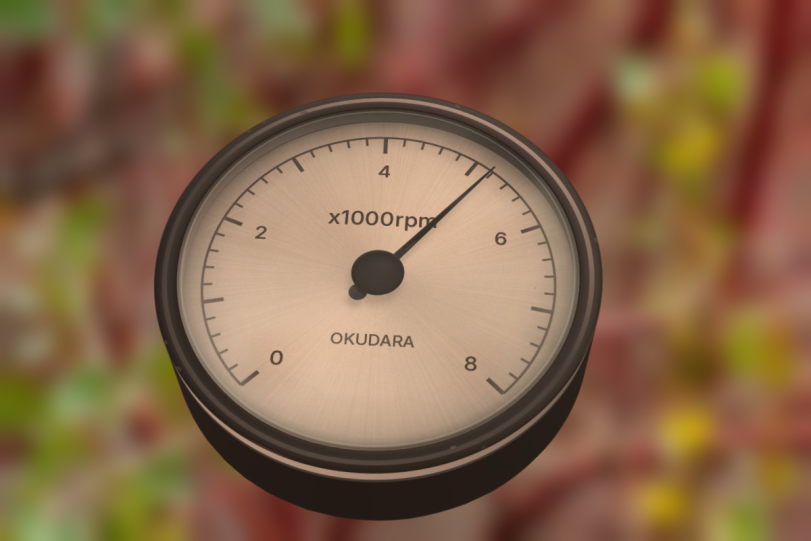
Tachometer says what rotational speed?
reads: 5200 rpm
